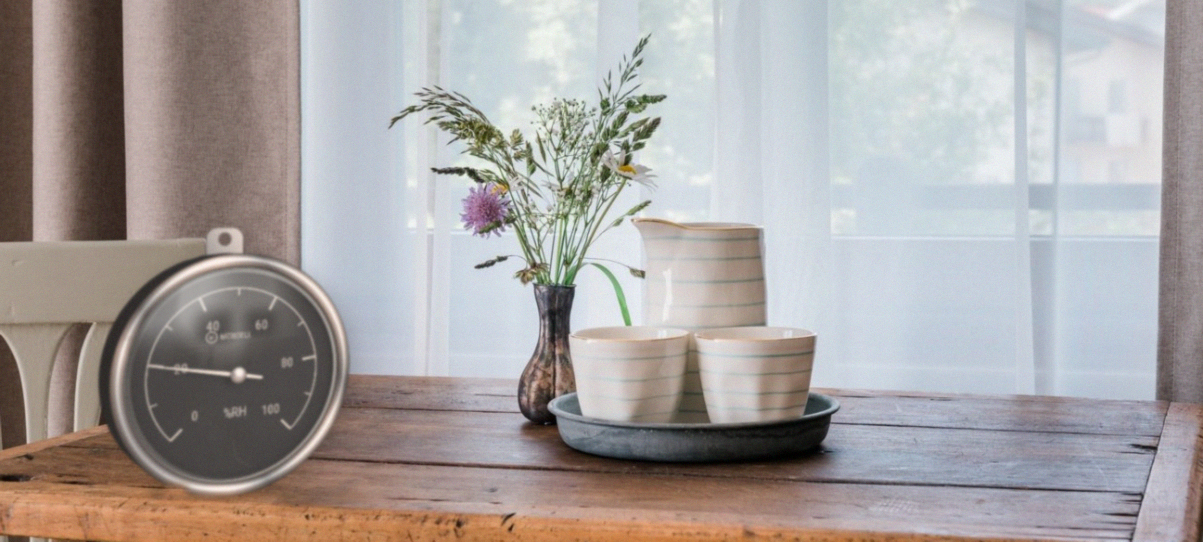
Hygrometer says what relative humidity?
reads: 20 %
